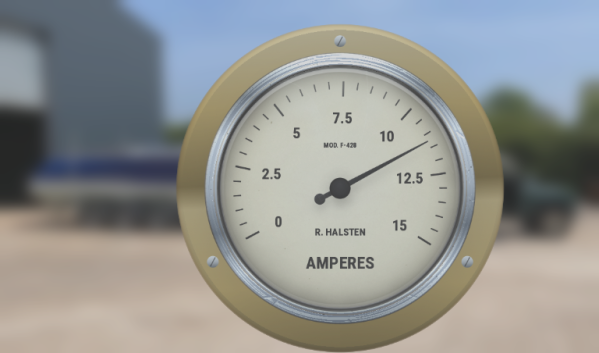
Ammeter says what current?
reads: 11.25 A
